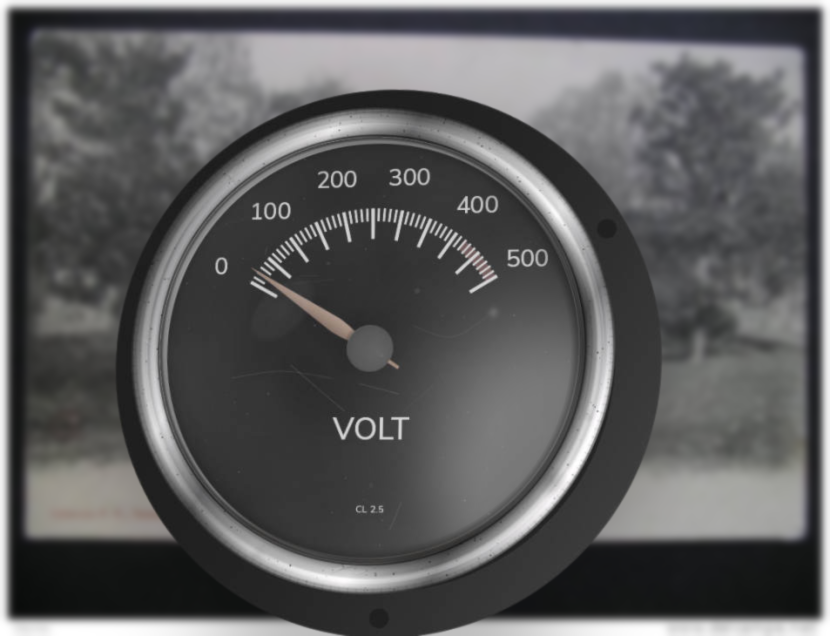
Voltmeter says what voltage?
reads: 20 V
